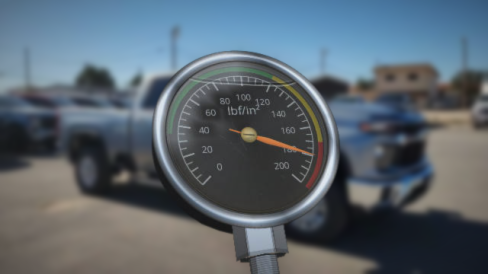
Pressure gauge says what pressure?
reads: 180 psi
